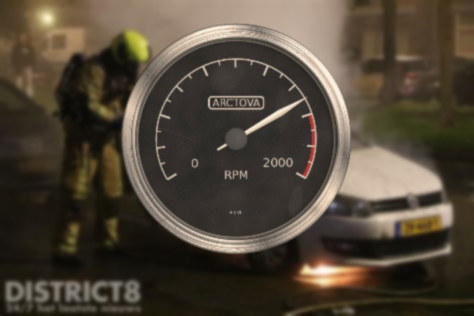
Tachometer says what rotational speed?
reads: 1500 rpm
